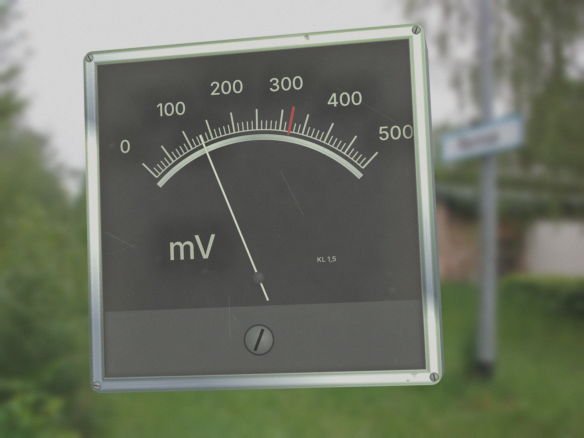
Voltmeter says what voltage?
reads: 130 mV
